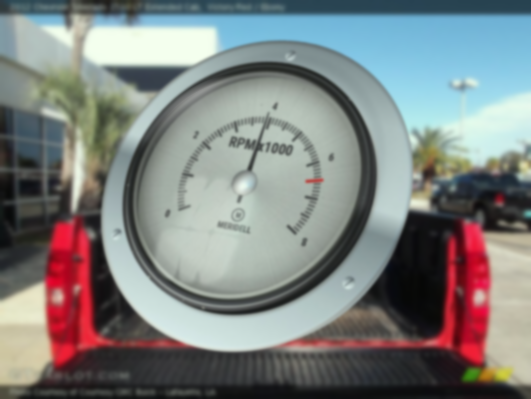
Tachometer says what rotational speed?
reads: 4000 rpm
